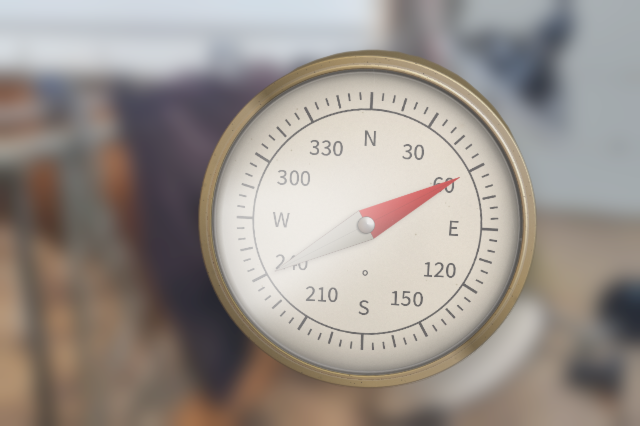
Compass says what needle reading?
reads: 60 °
